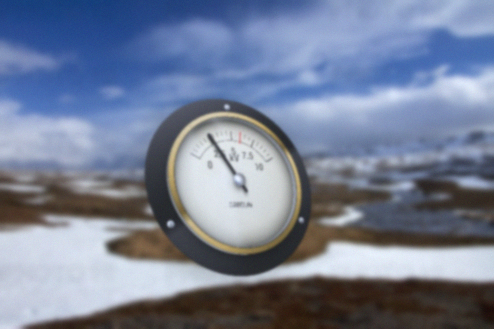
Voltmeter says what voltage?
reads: 2.5 kV
